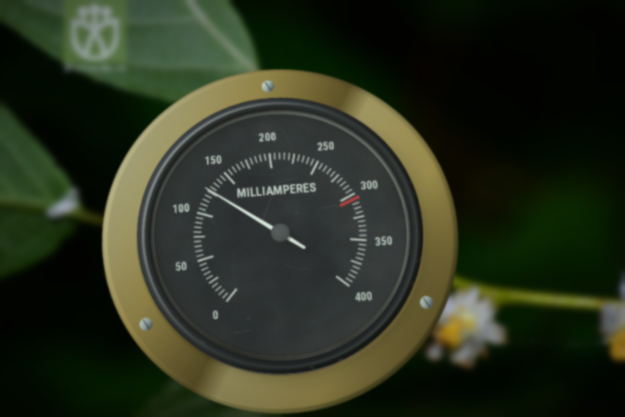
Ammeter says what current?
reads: 125 mA
